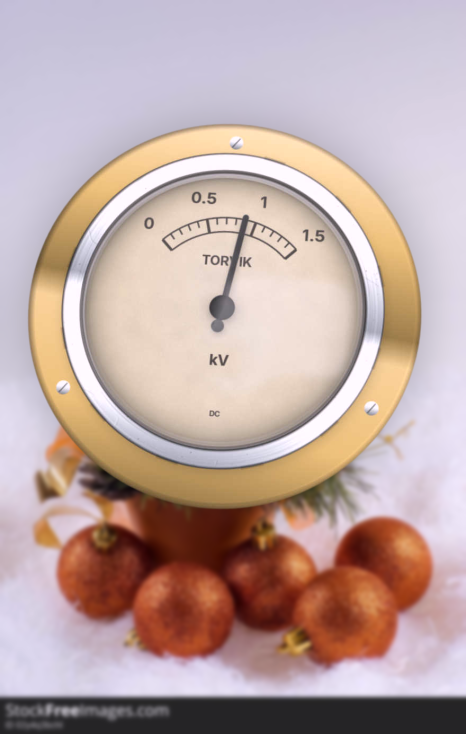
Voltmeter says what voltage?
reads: 0.9 kV
